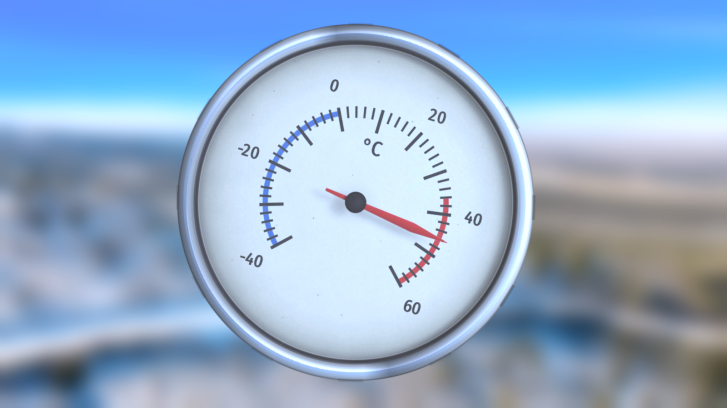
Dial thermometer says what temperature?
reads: 46 °C
